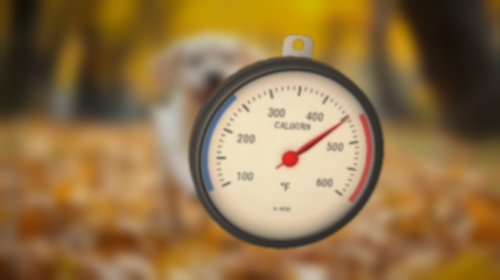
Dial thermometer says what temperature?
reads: 450 °F
